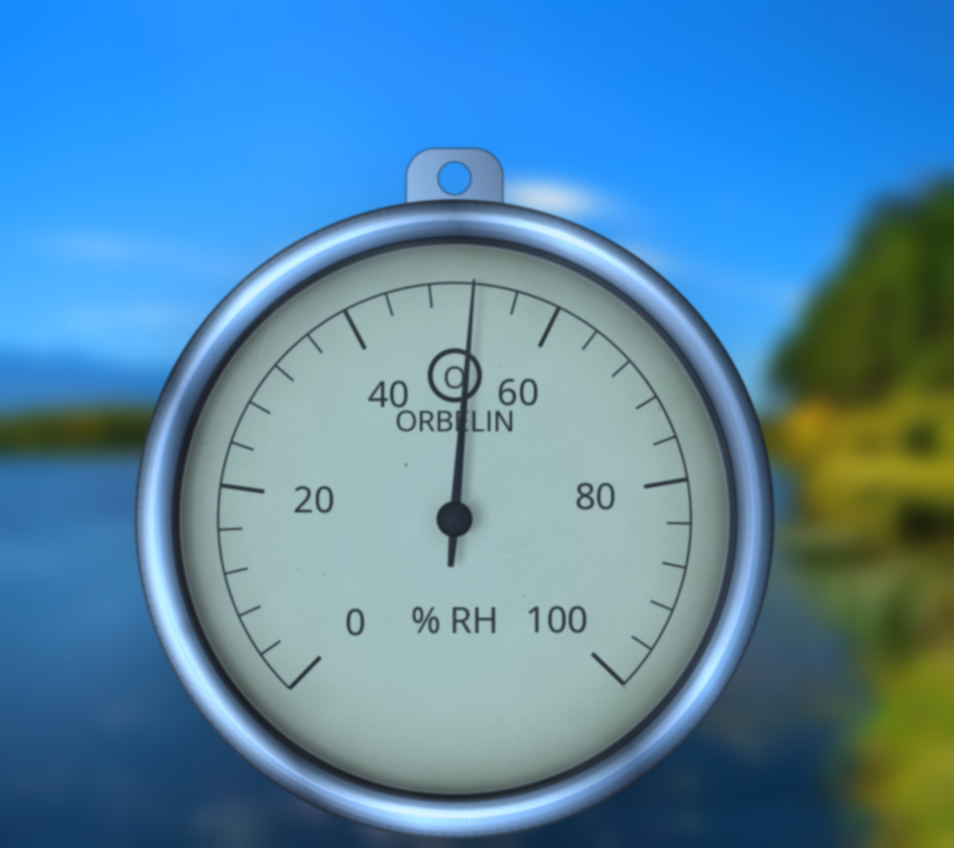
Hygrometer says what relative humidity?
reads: 52 %
